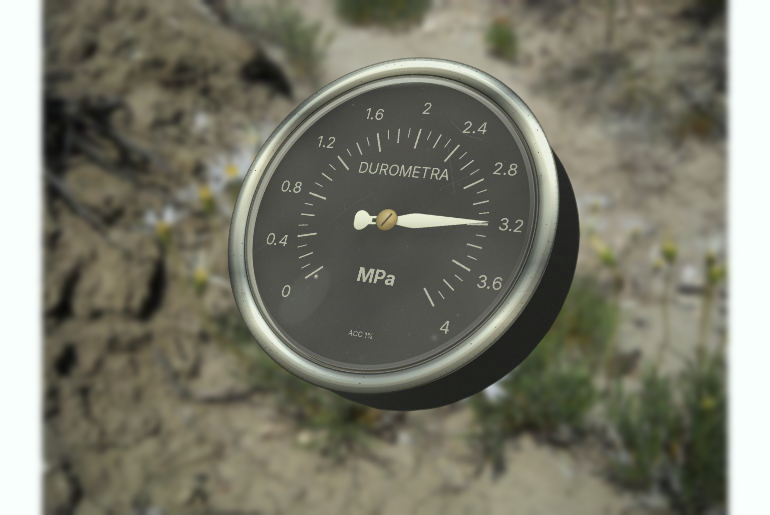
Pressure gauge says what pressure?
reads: 3.2 MPa
